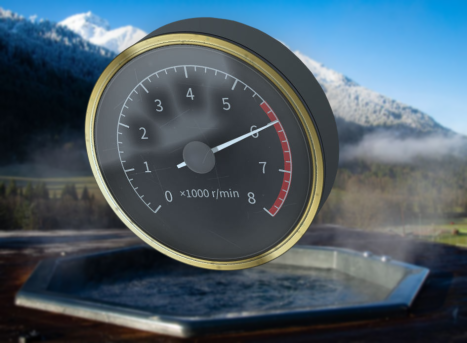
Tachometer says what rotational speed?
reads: 6000 rpm
